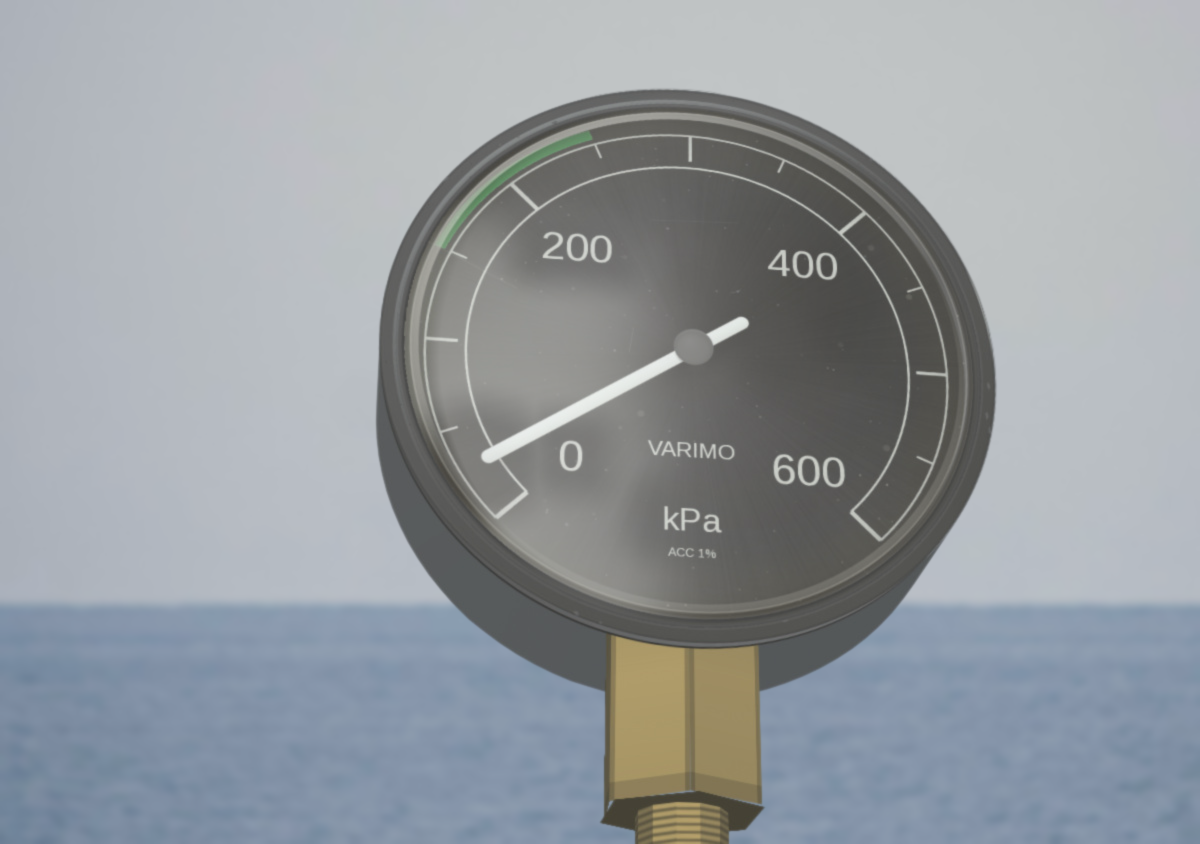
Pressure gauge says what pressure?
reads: 25 kPa
